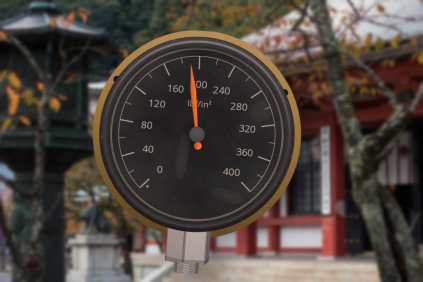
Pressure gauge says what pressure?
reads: 190 psi
